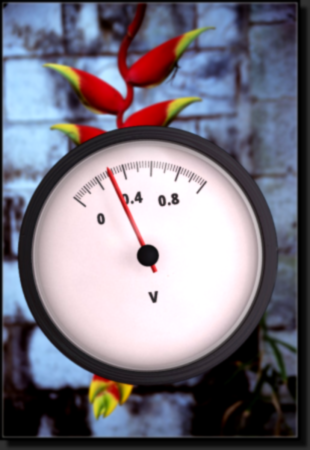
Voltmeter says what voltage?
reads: 0.3 V
